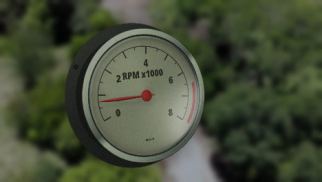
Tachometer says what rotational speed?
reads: 750 rpm
